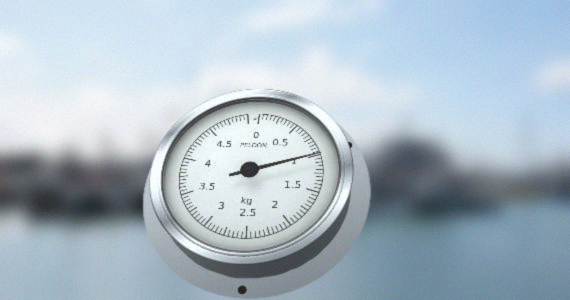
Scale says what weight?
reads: 1 kg
